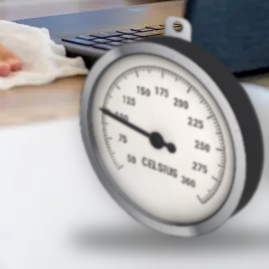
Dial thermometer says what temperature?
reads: 100 °C
